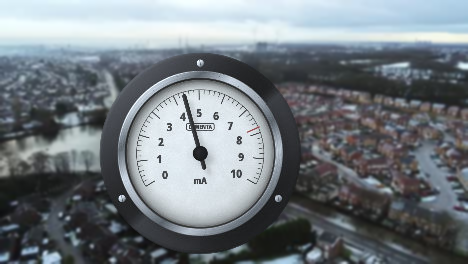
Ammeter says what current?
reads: 4.4 mA
